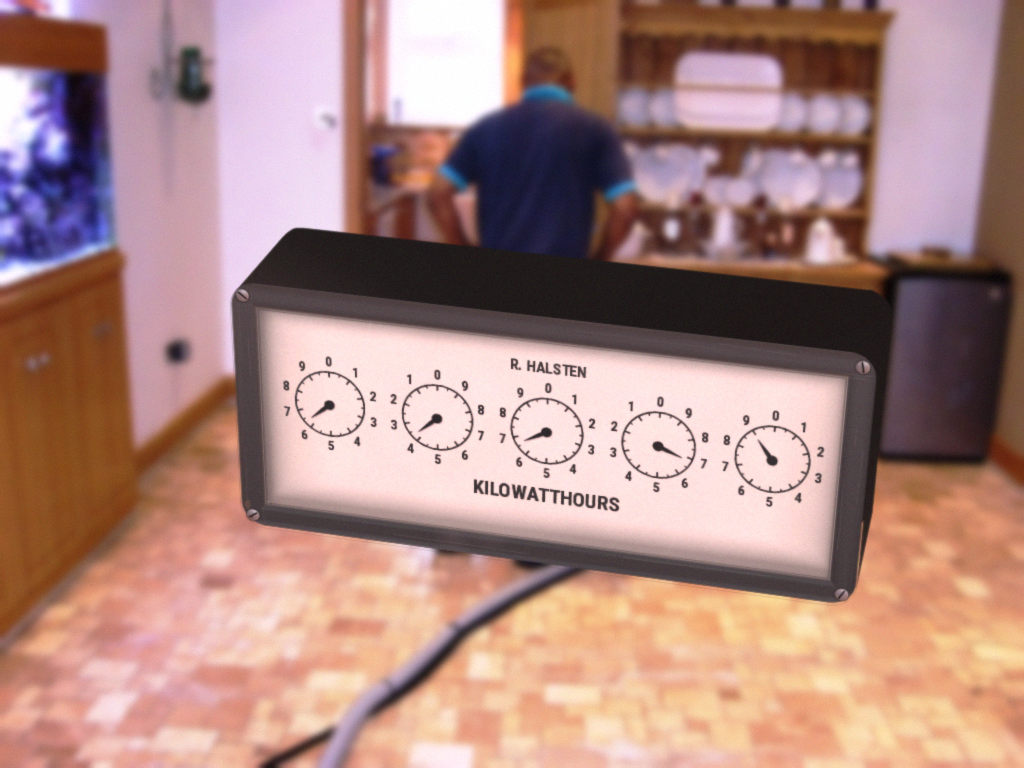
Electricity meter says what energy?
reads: 63669 kWh
